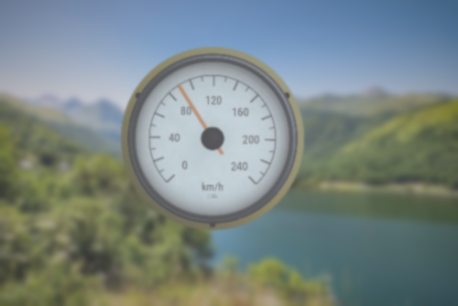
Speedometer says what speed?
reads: 90 km/h
